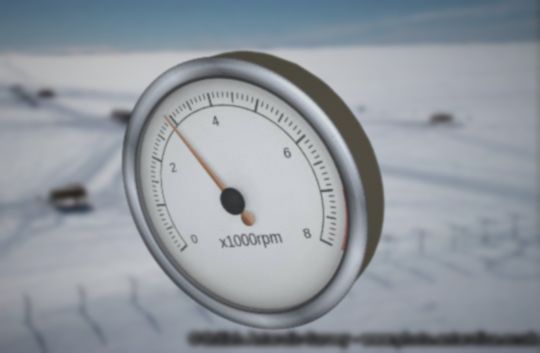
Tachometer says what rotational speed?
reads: 3000 rpm
